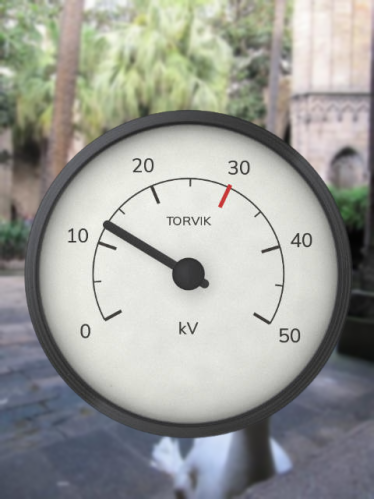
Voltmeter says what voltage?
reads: 12.5 kV
